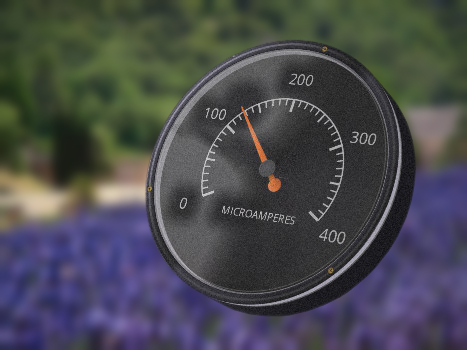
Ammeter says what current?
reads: 130 µA
